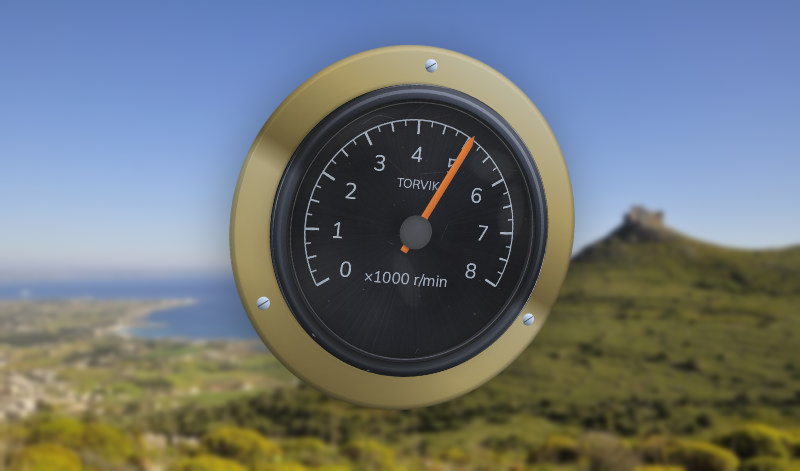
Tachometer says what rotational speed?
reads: 5000 rpm
